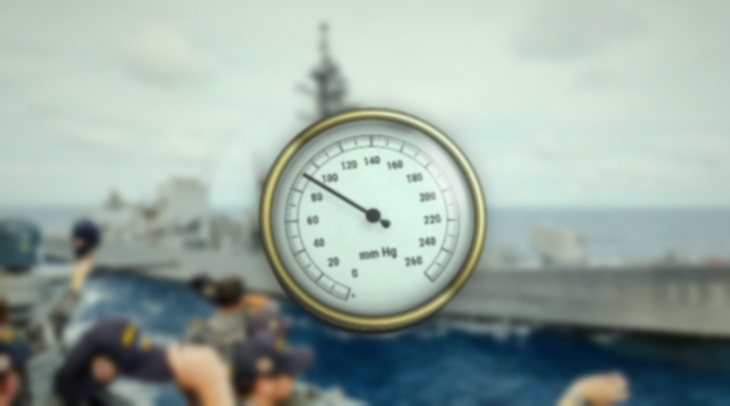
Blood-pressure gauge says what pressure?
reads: 90 mmHg
